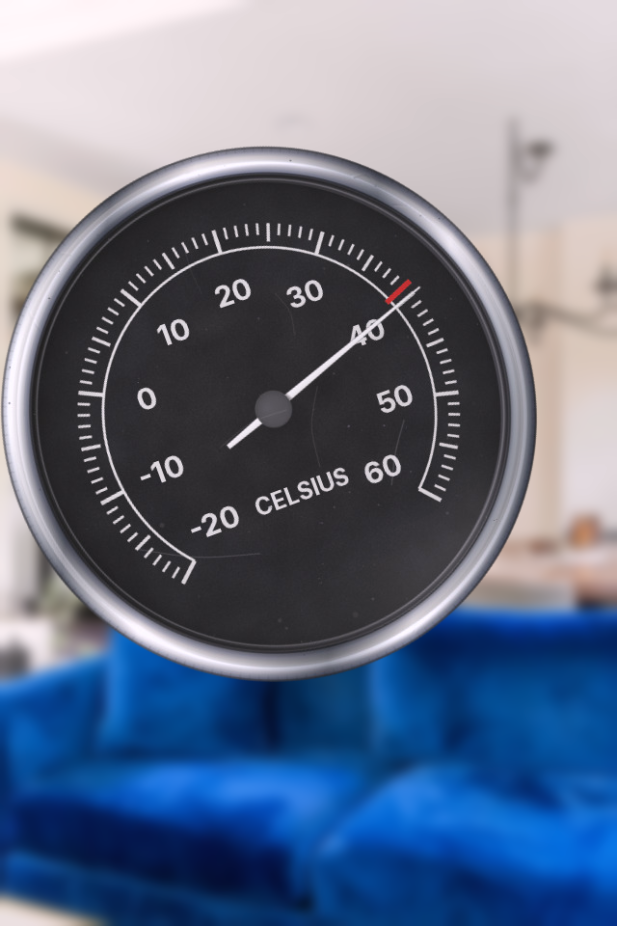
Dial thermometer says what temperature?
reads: 40 °C
